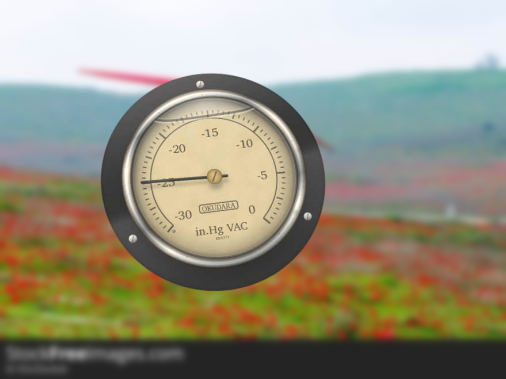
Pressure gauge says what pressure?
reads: -25 inHg
